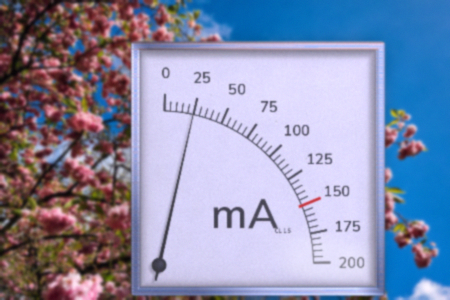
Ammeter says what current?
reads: 25 mA
